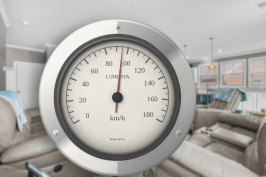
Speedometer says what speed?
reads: 95 km/h
